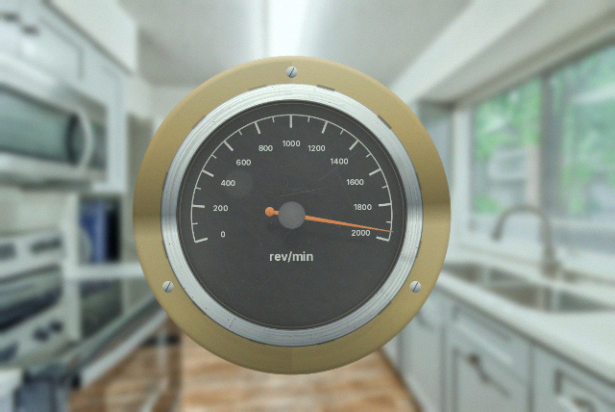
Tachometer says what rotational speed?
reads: 1950 rpm
